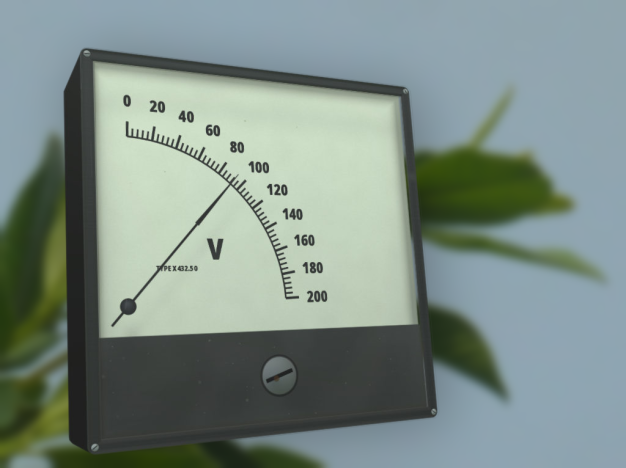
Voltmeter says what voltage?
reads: 92 V
